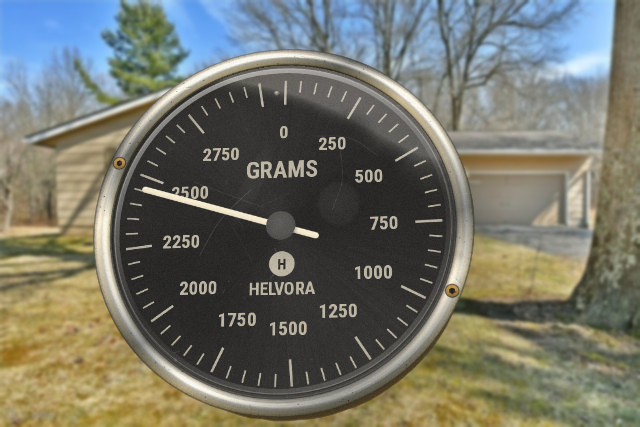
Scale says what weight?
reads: 2450 g
